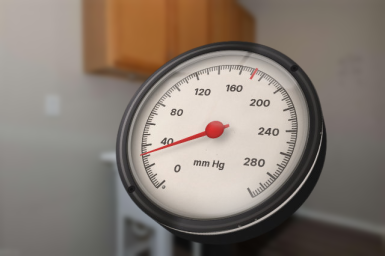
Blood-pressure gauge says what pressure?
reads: 30 mmHg
